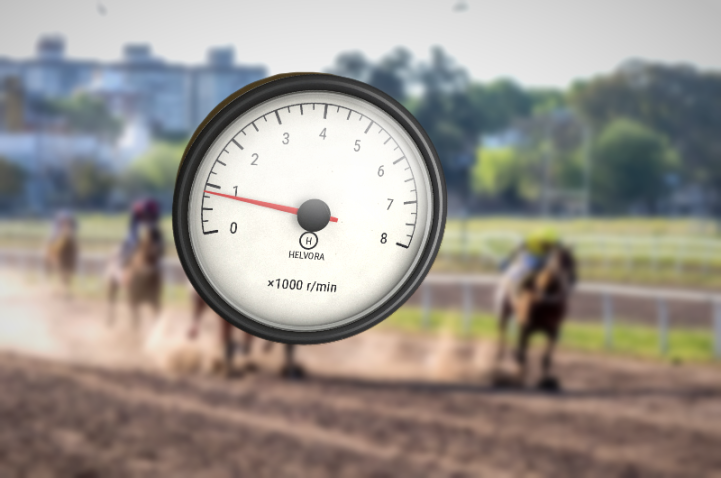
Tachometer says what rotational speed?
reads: 875 rpm
